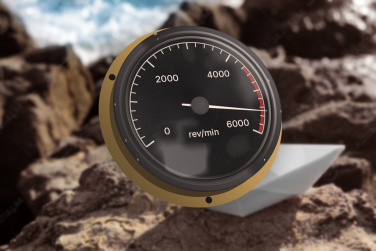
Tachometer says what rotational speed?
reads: 5500 rpm
